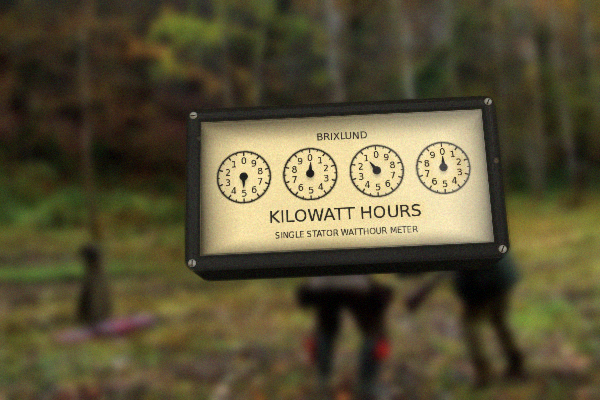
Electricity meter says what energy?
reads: 5010 kWh
